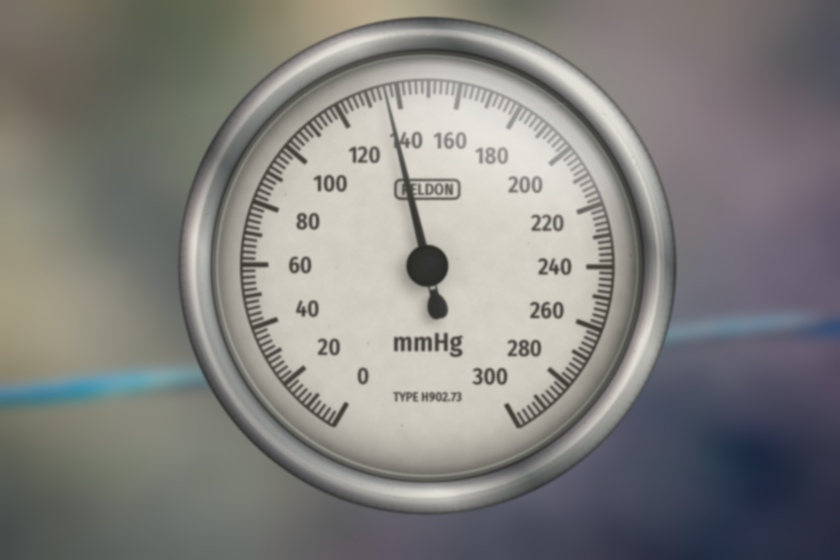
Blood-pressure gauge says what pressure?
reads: 136 mmHg
